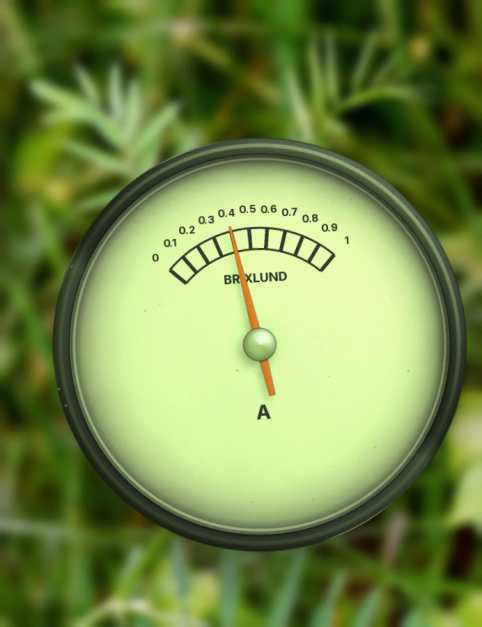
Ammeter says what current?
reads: 0.4 A
